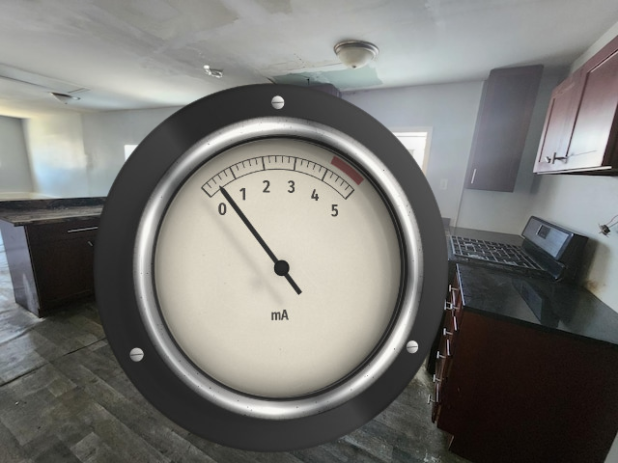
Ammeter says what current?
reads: 0.4 mA
